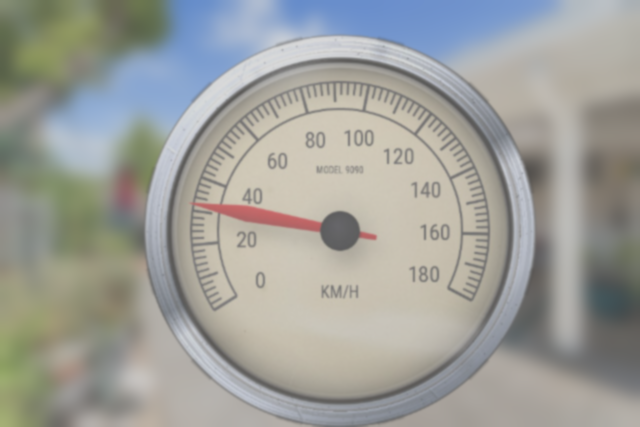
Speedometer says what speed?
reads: 32 km/h
